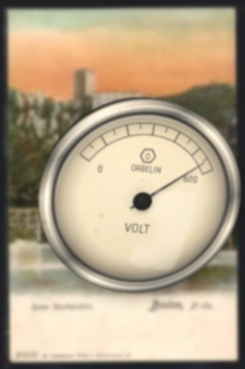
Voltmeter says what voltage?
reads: 550 V
